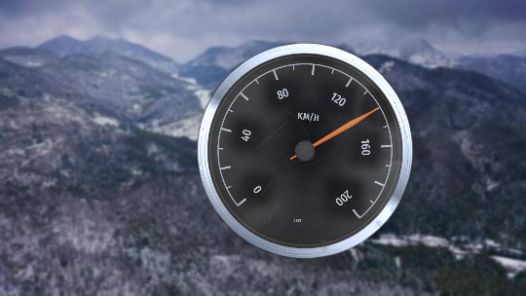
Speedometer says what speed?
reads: 140 km/h
